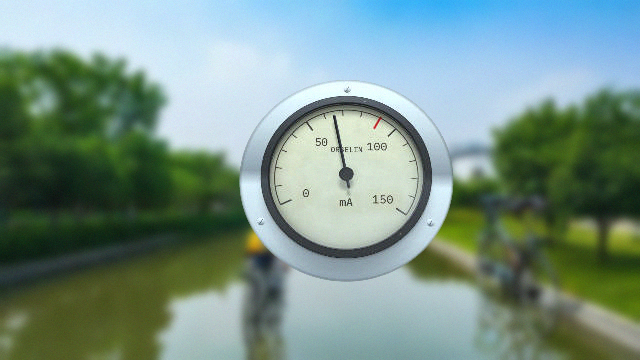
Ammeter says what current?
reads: 65 mA
